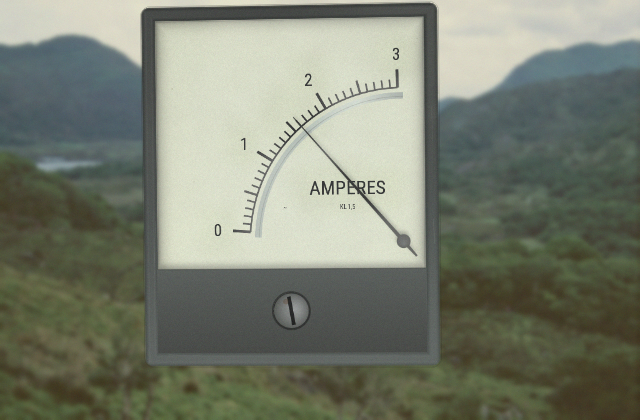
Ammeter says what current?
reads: 1.6 A
